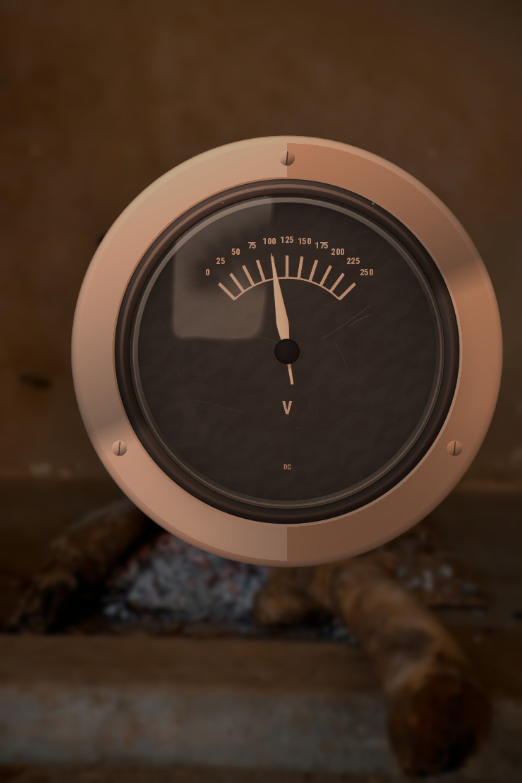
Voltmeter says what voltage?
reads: 100 V
